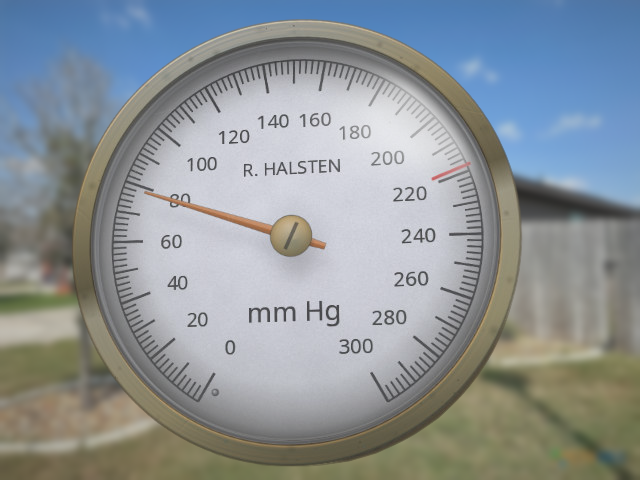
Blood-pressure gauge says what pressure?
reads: 78 mmHg
